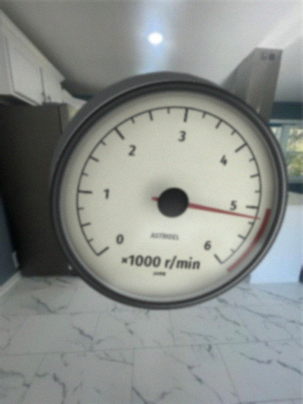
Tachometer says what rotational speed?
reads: 5125 rpm
